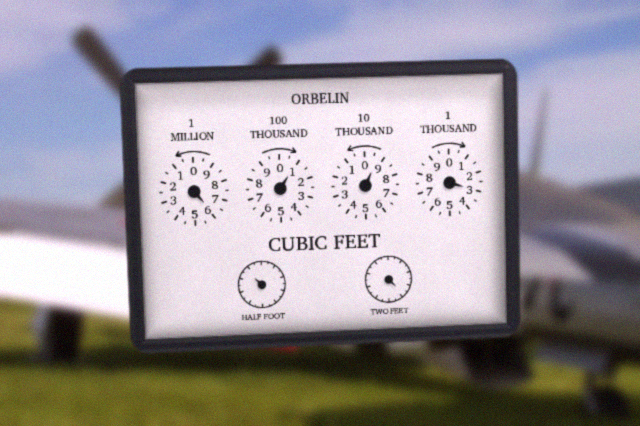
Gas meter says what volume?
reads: 609300 ft³
